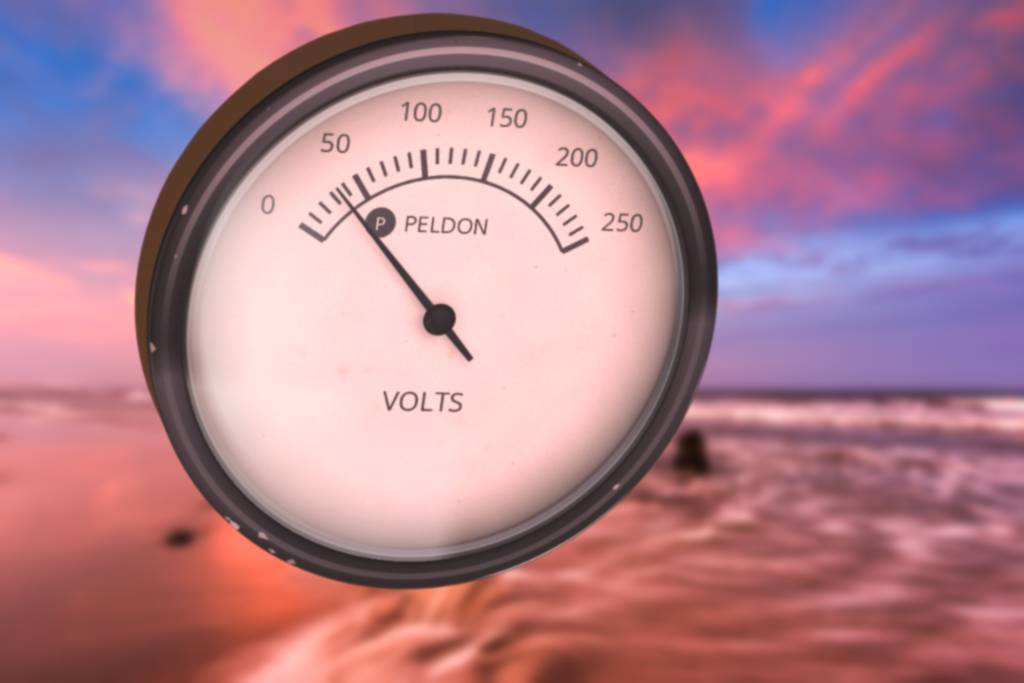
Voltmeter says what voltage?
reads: 35 V
